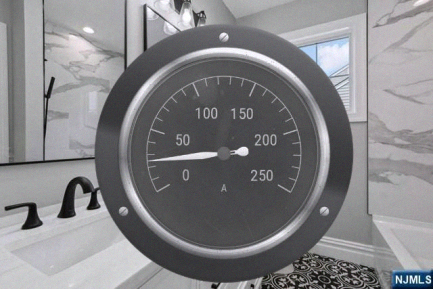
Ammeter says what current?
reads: 25 A
